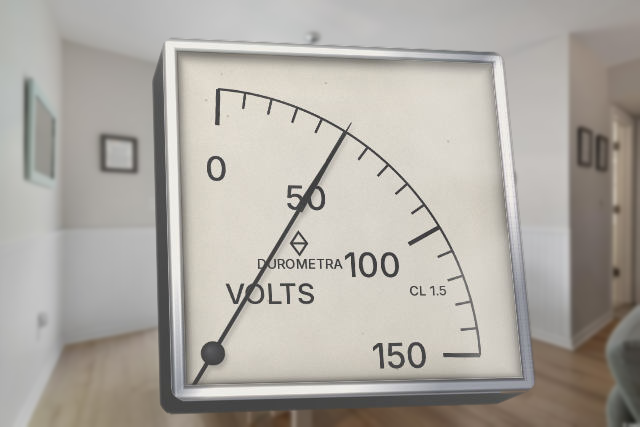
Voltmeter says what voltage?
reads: 50 V
